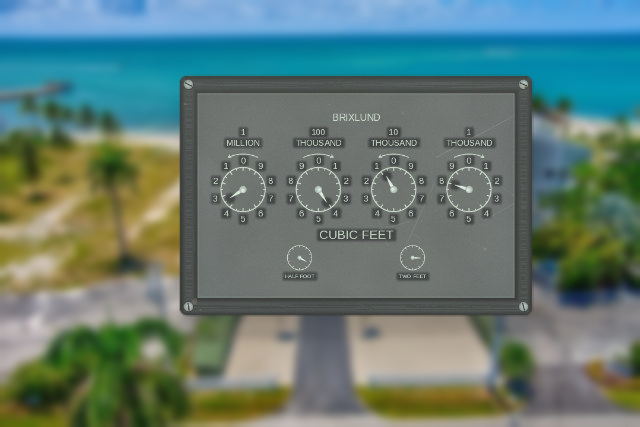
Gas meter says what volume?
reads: 340800 ft³
